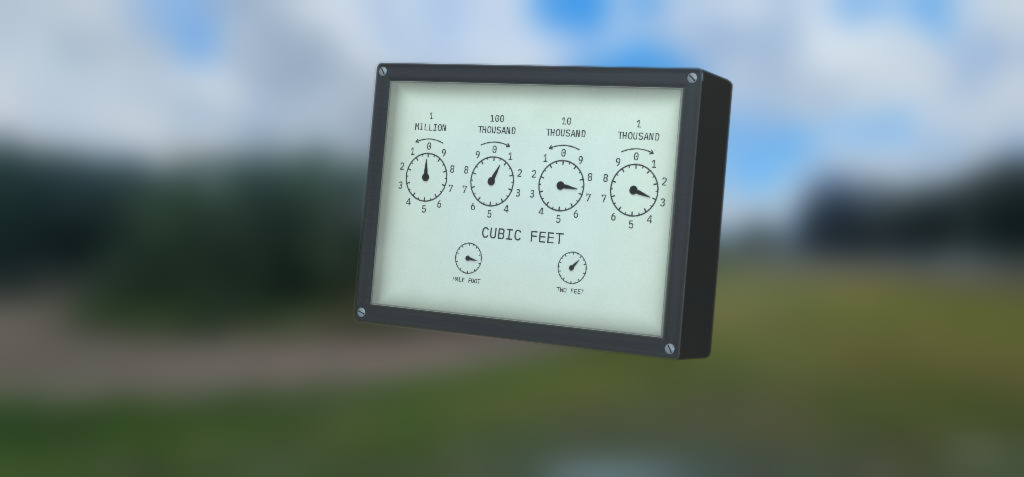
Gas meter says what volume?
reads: 7300 ft³
